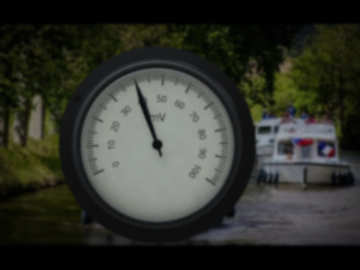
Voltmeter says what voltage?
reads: 40 mV
